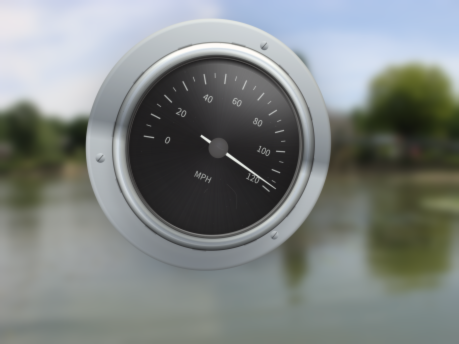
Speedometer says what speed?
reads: 117.5 mph
